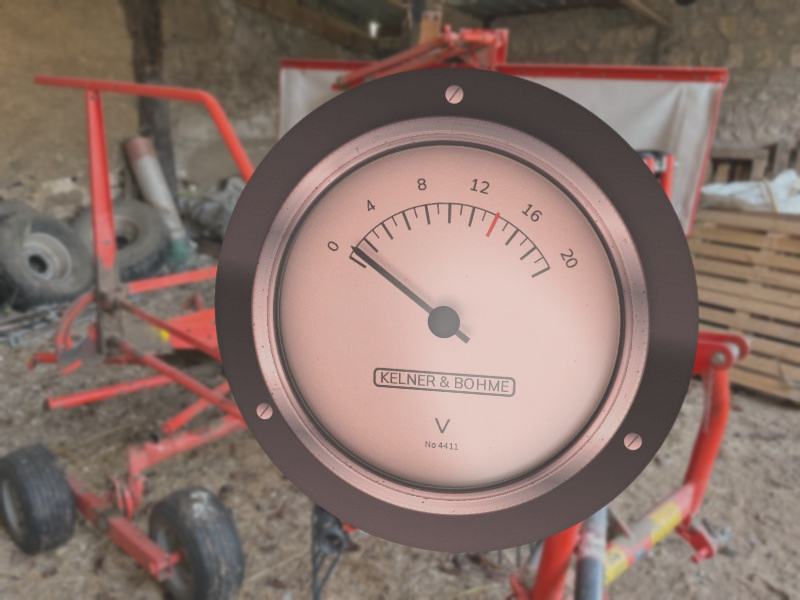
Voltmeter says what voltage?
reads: 1 V
